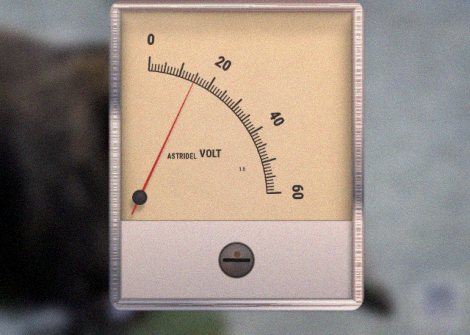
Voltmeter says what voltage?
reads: 15 V
